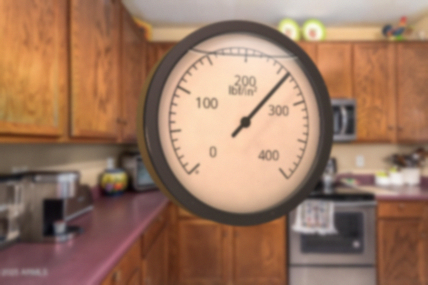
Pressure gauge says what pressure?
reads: 260 psi
